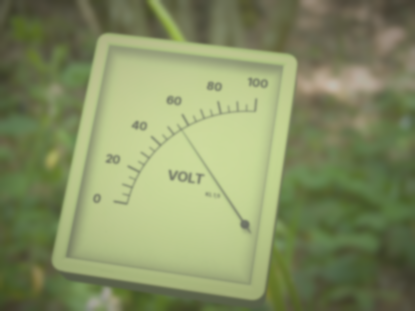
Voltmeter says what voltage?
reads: 55 V
